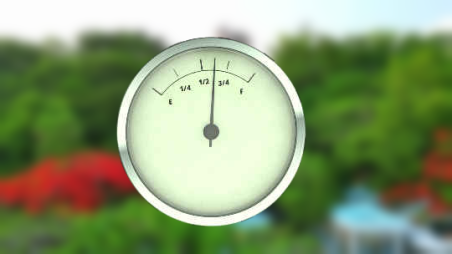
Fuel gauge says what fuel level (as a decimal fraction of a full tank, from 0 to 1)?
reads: 0.625
